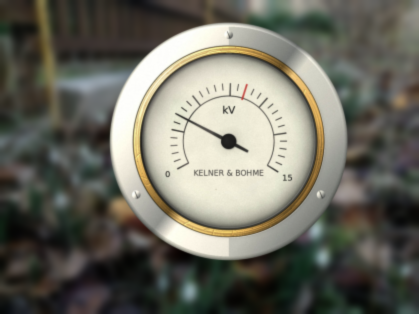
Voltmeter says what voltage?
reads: 3.5 kV
